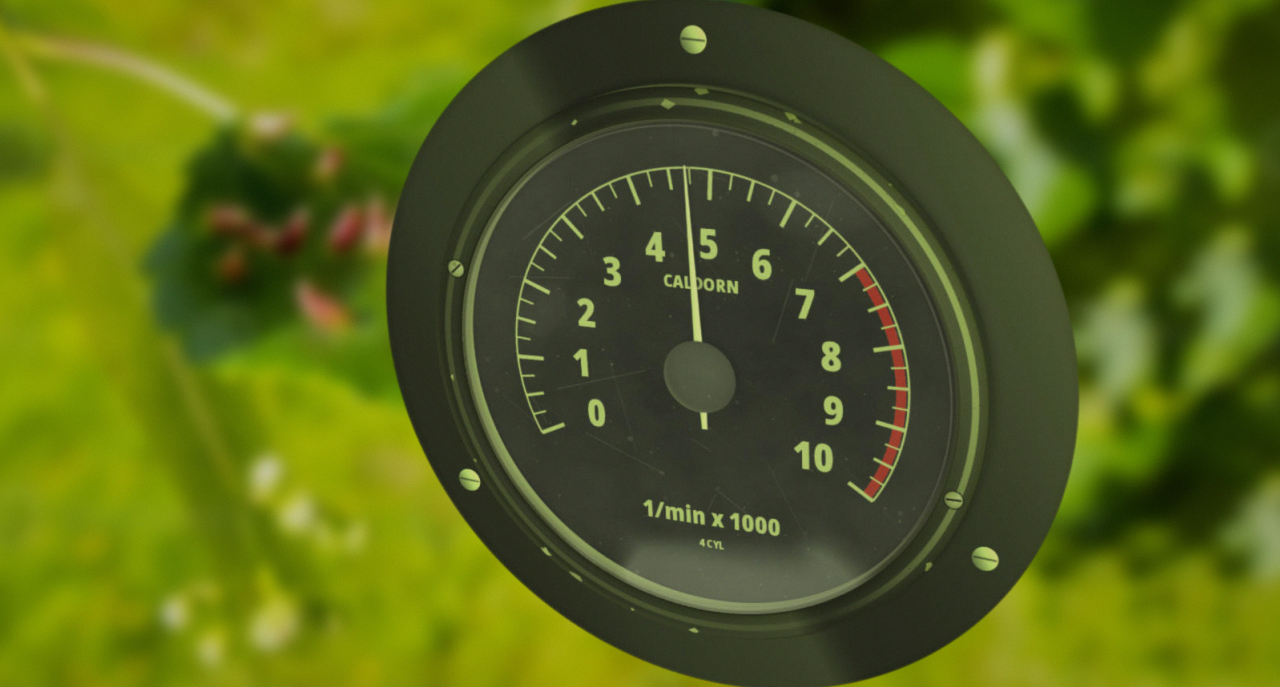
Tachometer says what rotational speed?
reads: 4750 rpm
